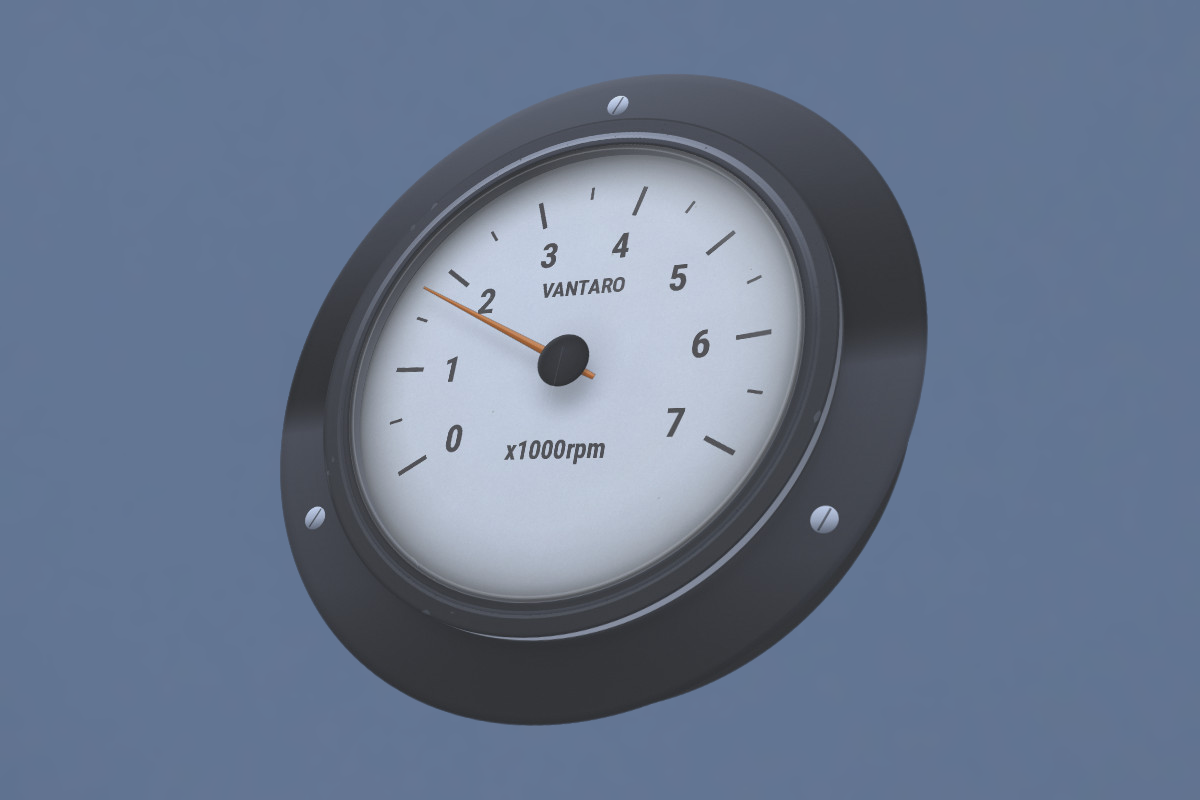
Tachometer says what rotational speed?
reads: 1750 rpm
